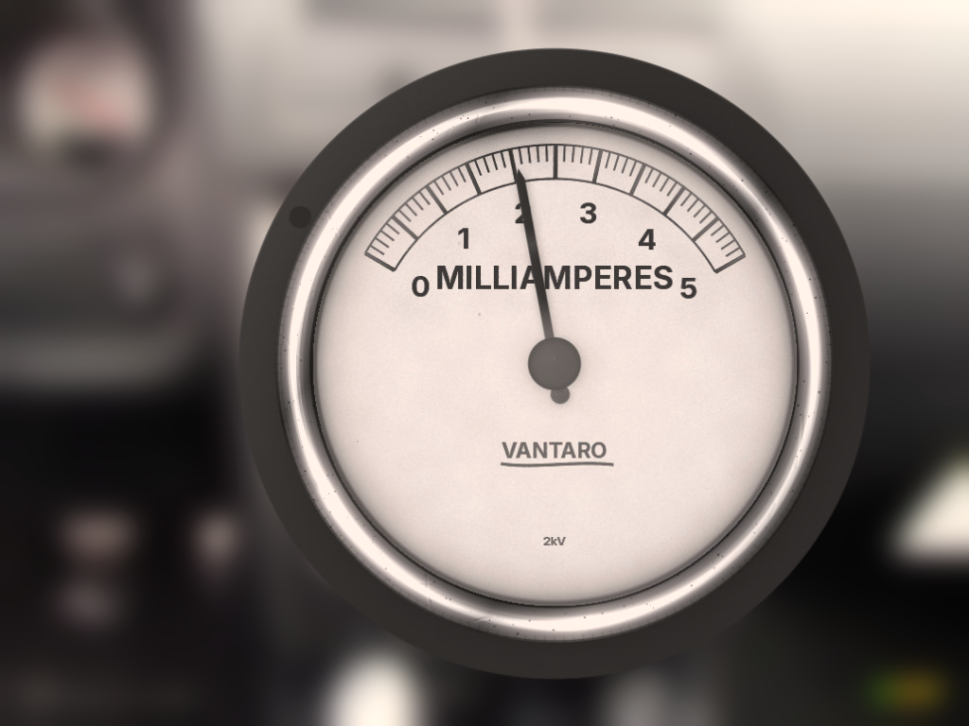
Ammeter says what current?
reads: 2.05 mA
